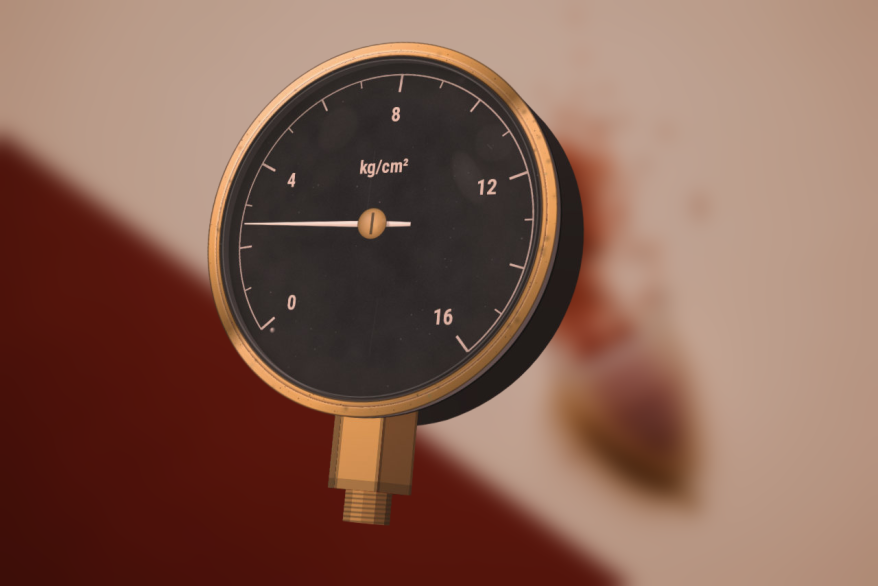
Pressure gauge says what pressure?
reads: 2.5 kg/cm²
